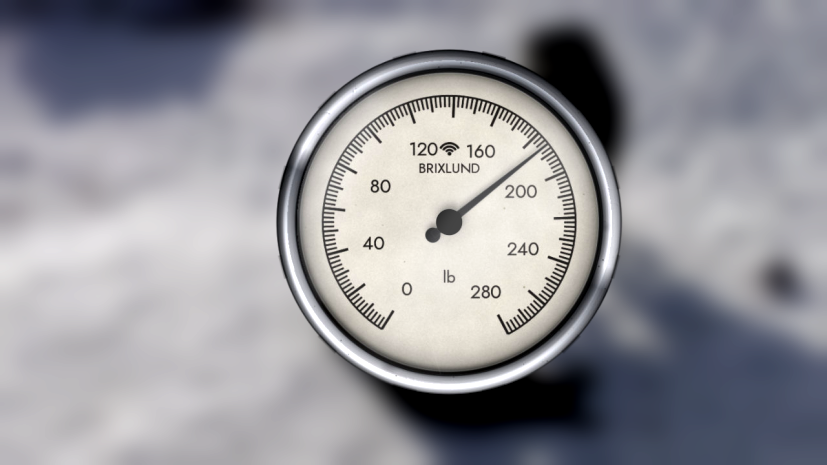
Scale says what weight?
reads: 186 lb
